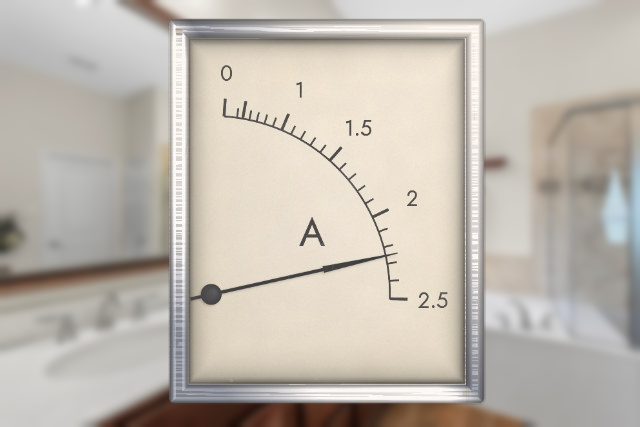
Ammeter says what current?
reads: 2.25 A
